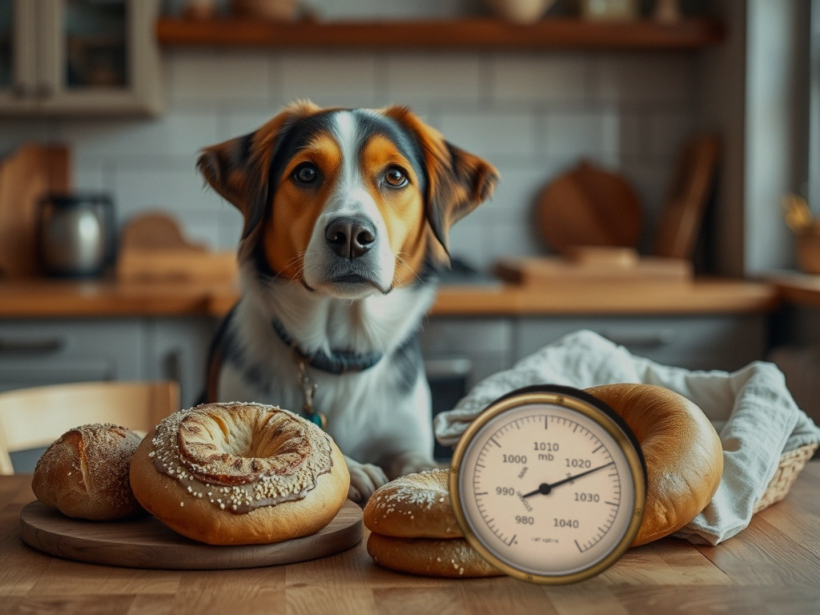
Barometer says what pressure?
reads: 1023 mbar
